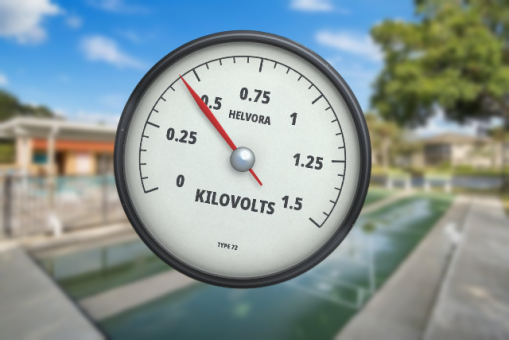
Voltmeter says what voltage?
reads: 0.45 kV
